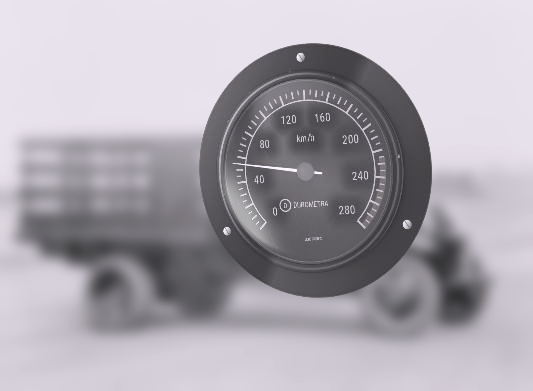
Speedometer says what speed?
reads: 55 km/h
